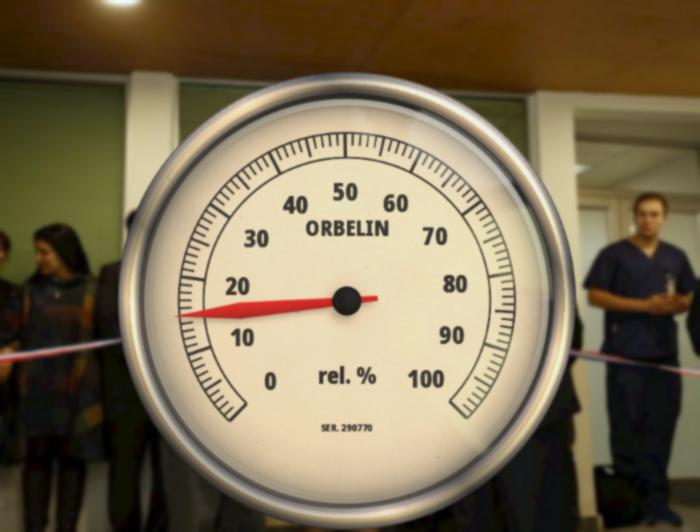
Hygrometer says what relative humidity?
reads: 15 %
